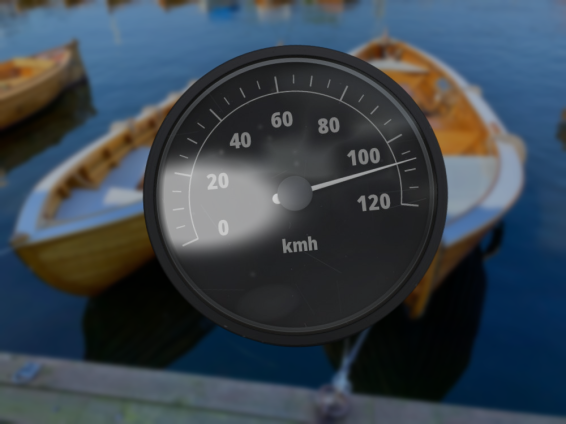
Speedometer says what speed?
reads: 107.5 km/h
